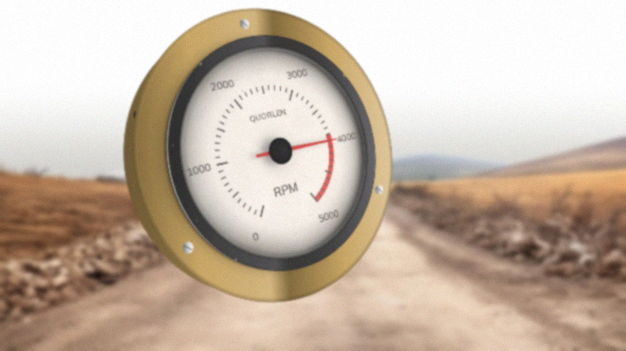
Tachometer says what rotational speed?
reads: 4000 rpm
